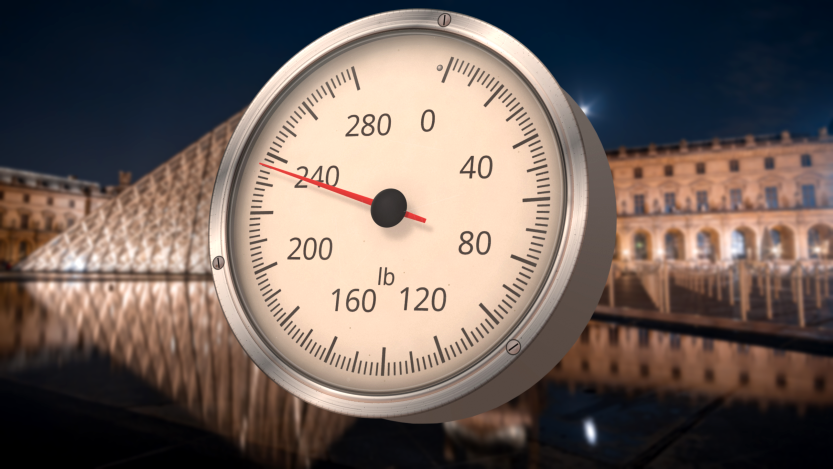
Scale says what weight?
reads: 236 lb
